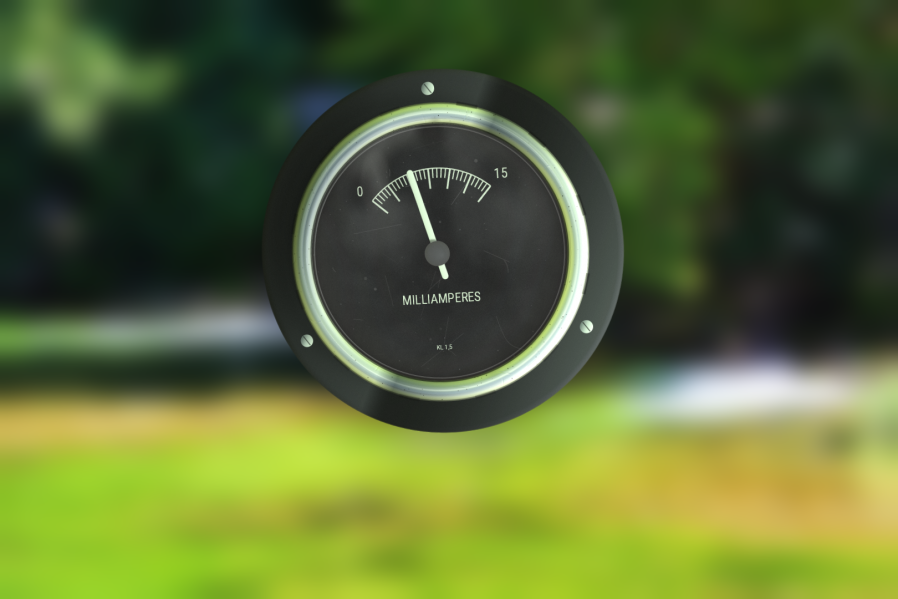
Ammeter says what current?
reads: 5.5 mA
